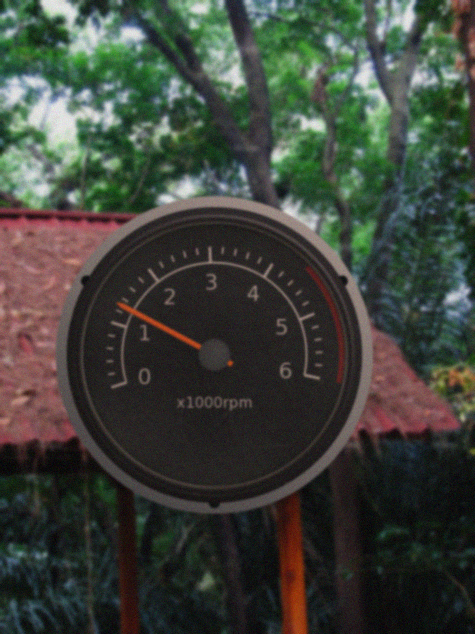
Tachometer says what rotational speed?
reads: 1300 rpm
